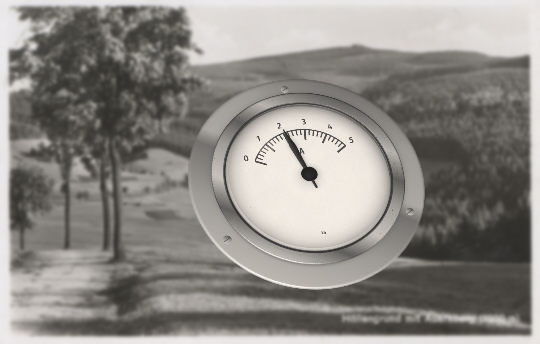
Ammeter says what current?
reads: 2 A
